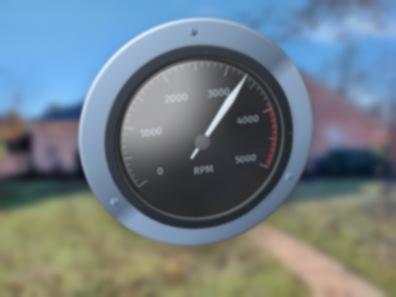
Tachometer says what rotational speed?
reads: 3300 rpm
